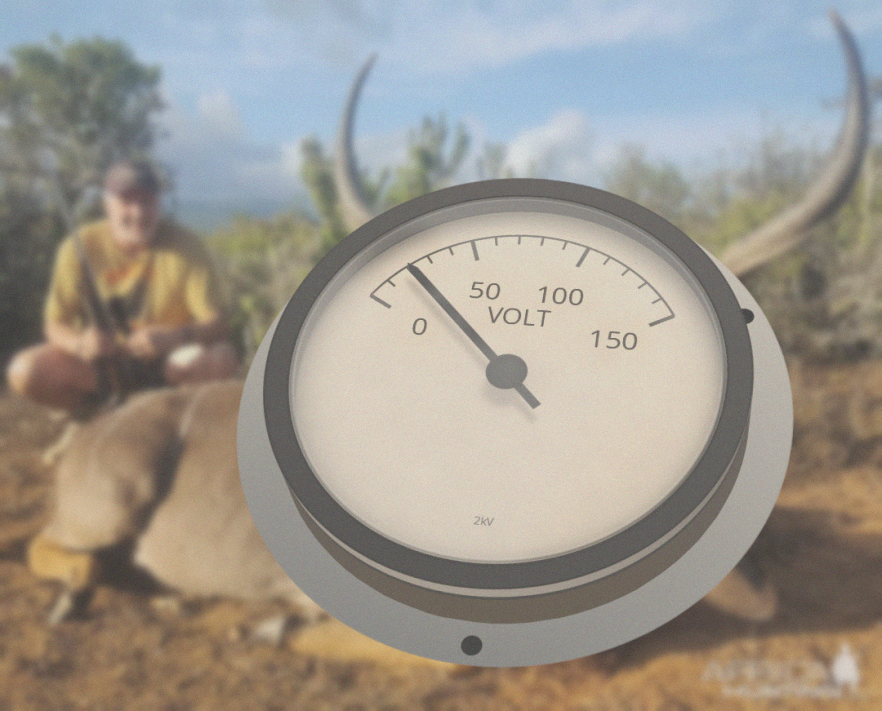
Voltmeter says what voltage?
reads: 20 V
